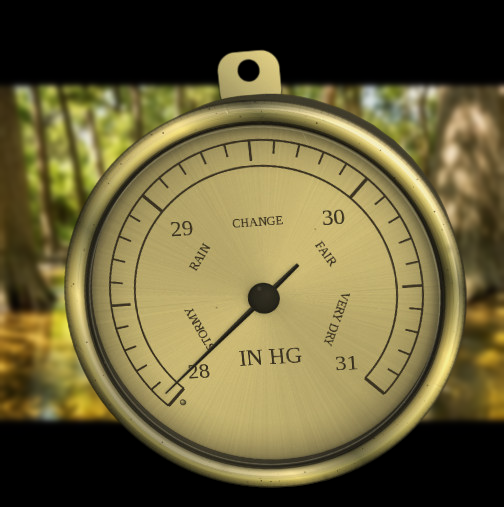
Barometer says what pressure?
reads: 28.05 inHg
